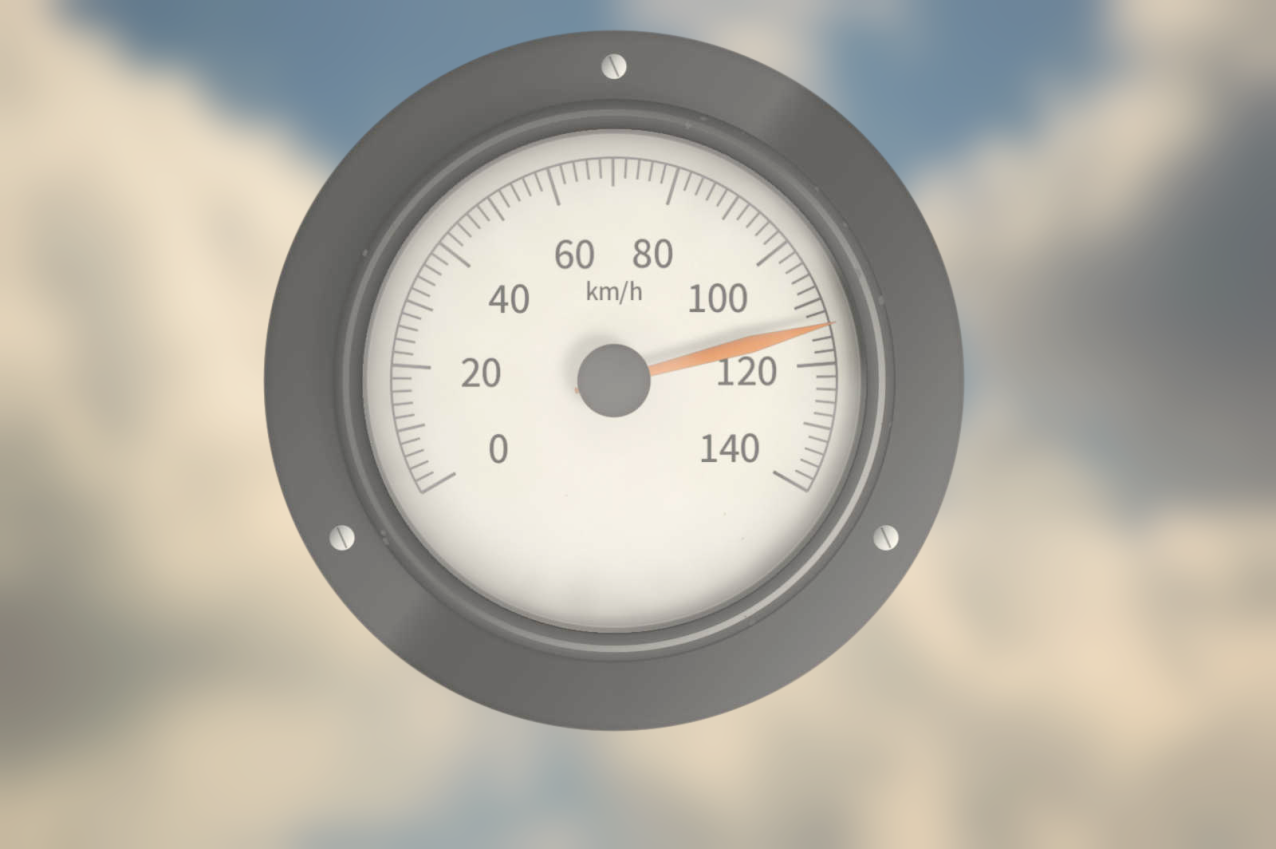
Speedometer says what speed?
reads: 114 km/h
